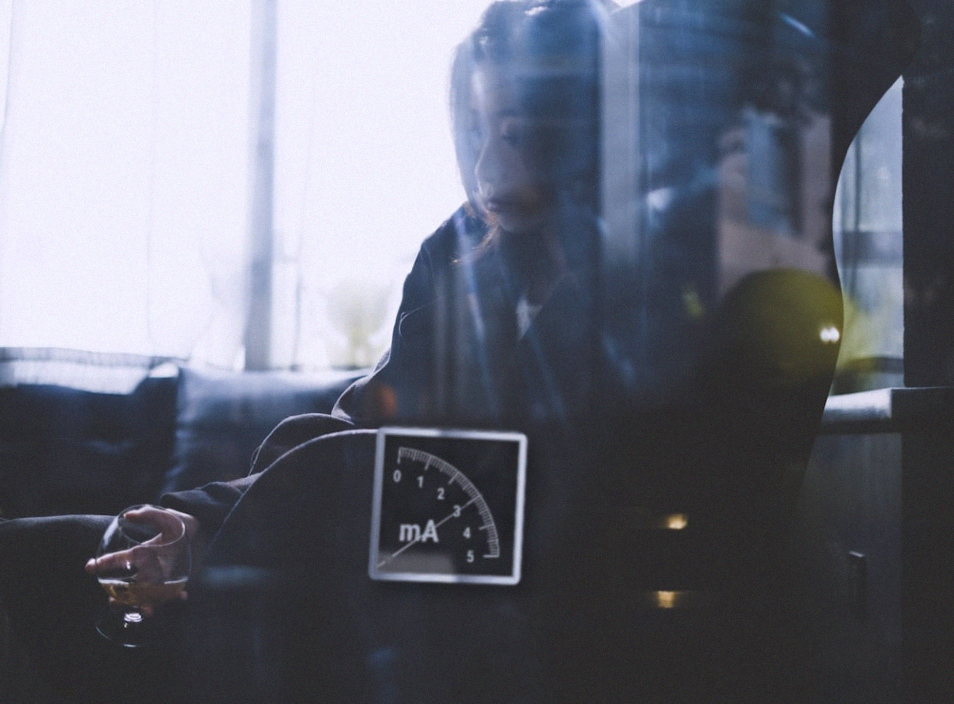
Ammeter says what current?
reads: 3 mA
